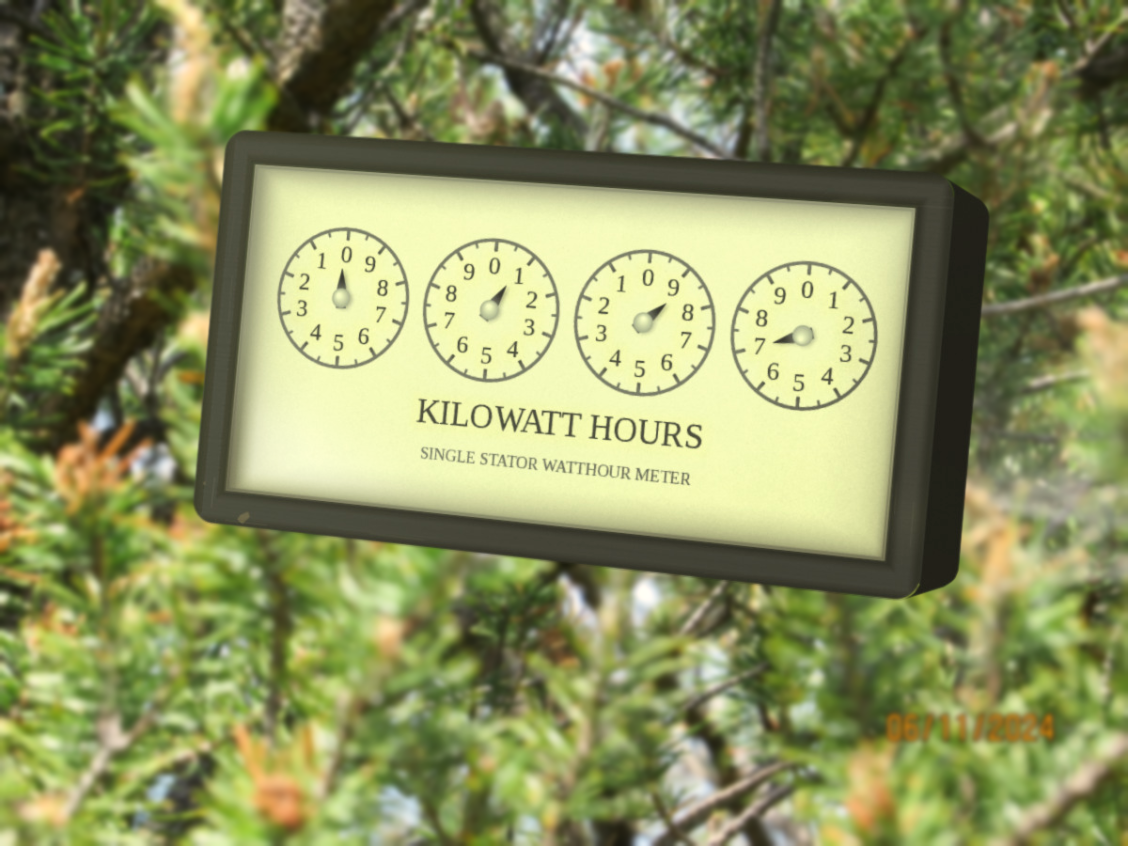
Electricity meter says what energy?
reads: 87 kWh
